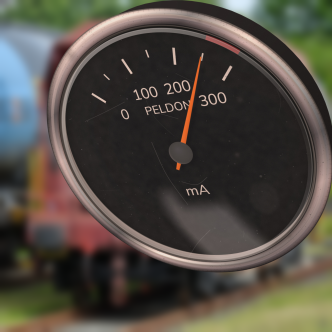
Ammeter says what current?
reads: 250 mA
